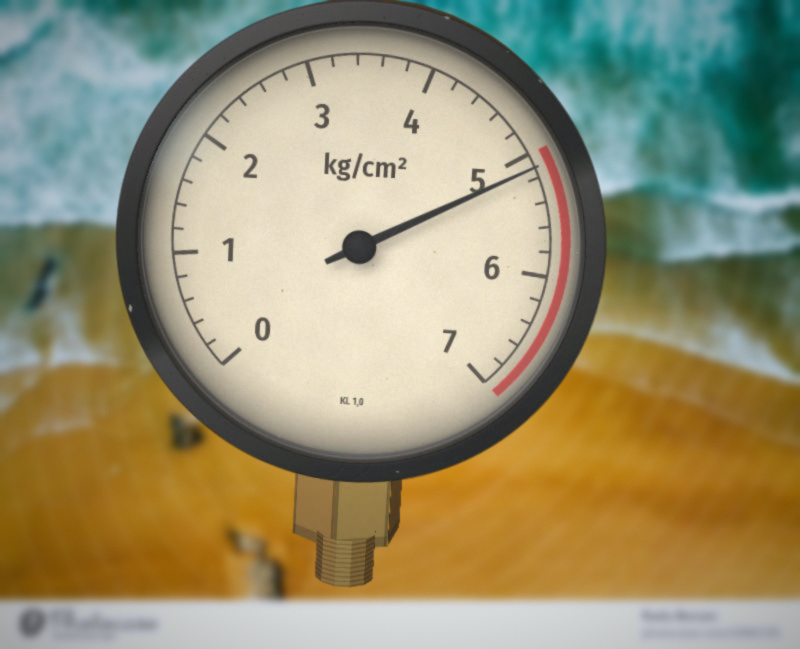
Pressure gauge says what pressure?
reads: 5.1 kg/cm²
